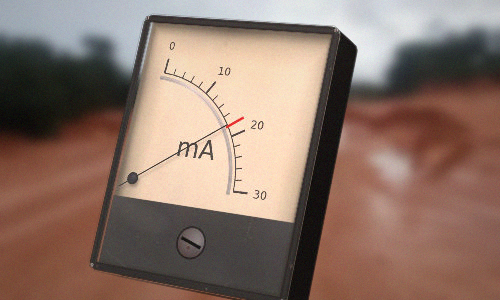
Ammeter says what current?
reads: 18 mA
